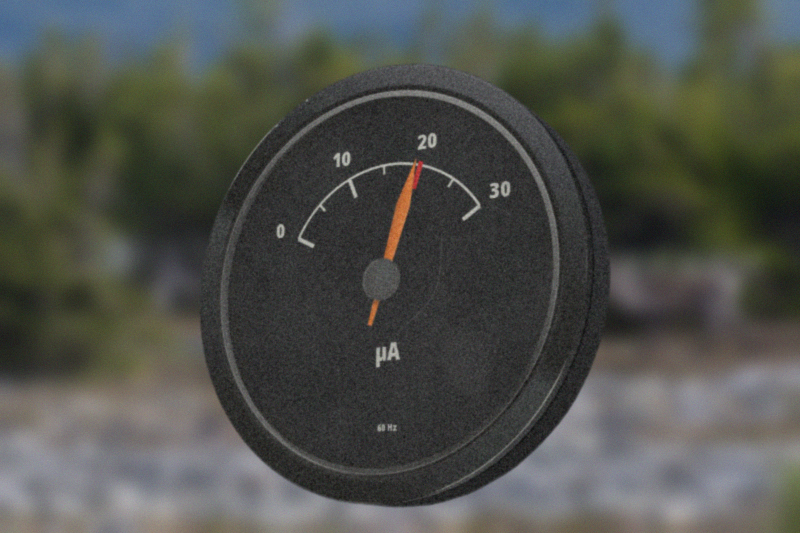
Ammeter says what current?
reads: 20 µA
